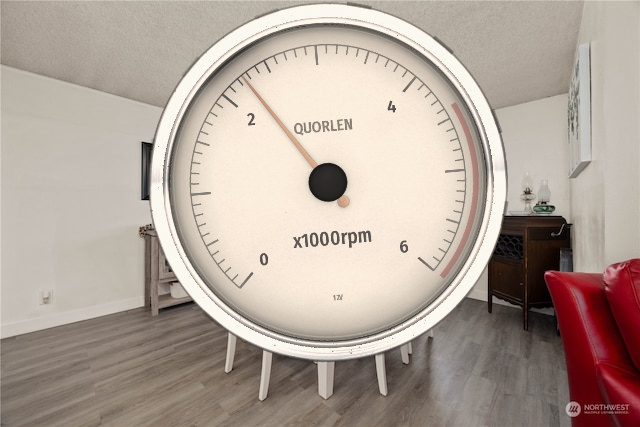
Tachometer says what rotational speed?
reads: 2250 rpm
